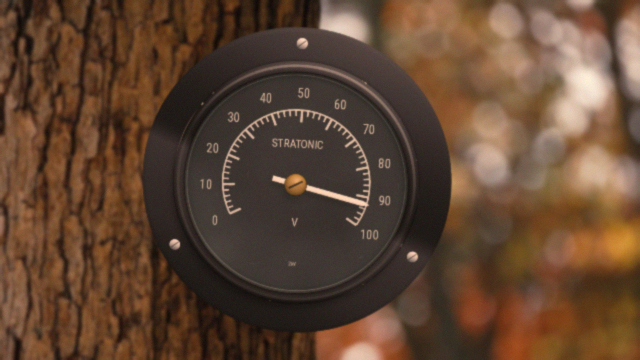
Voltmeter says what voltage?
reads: 92 V
